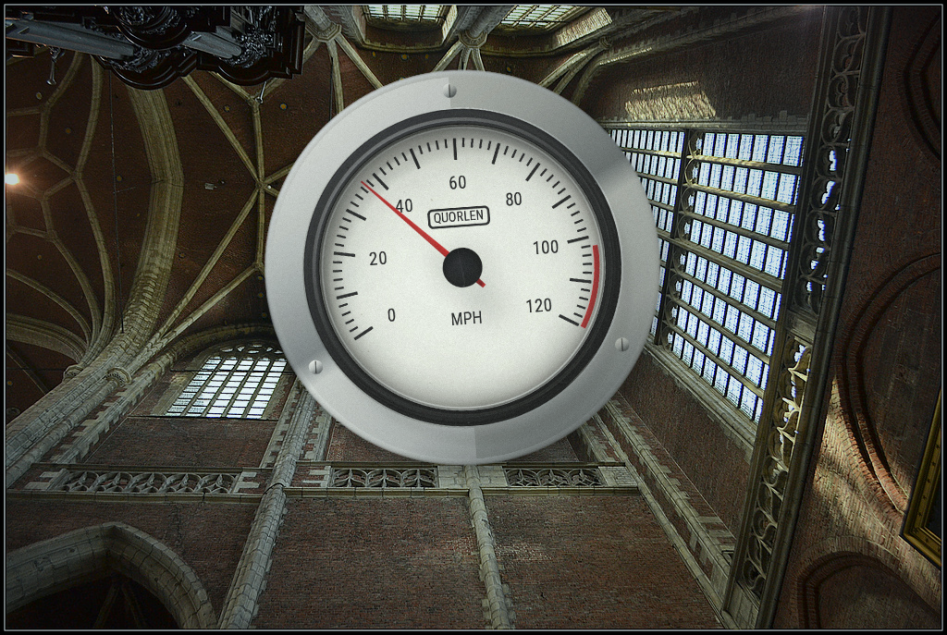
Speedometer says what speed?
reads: 37 mph
